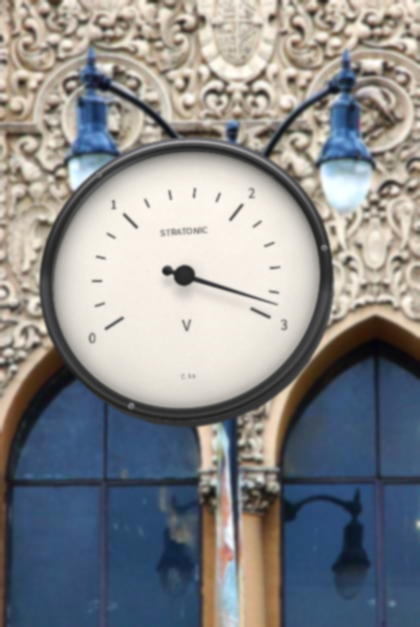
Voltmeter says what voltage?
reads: 2.9 V
